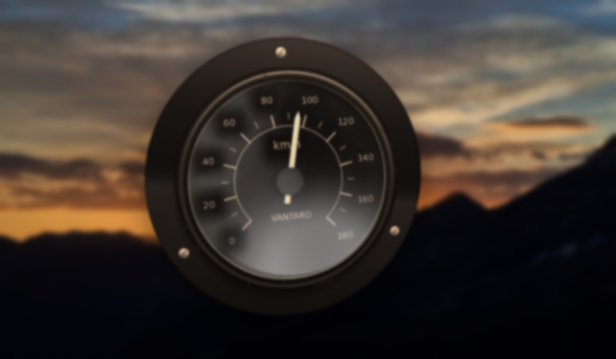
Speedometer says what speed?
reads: 95 km/h
